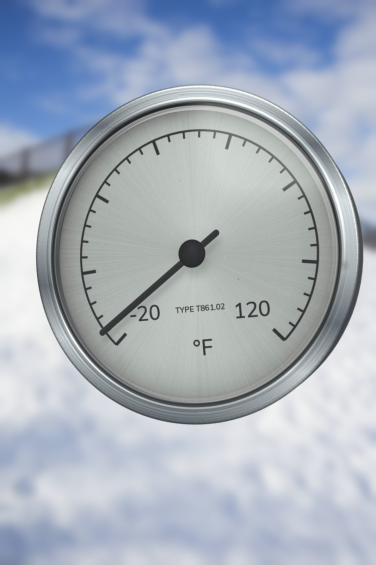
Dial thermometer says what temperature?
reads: -16 °F
